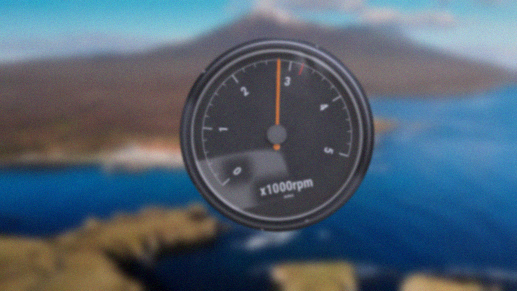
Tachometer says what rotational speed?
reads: 2800 rpm
